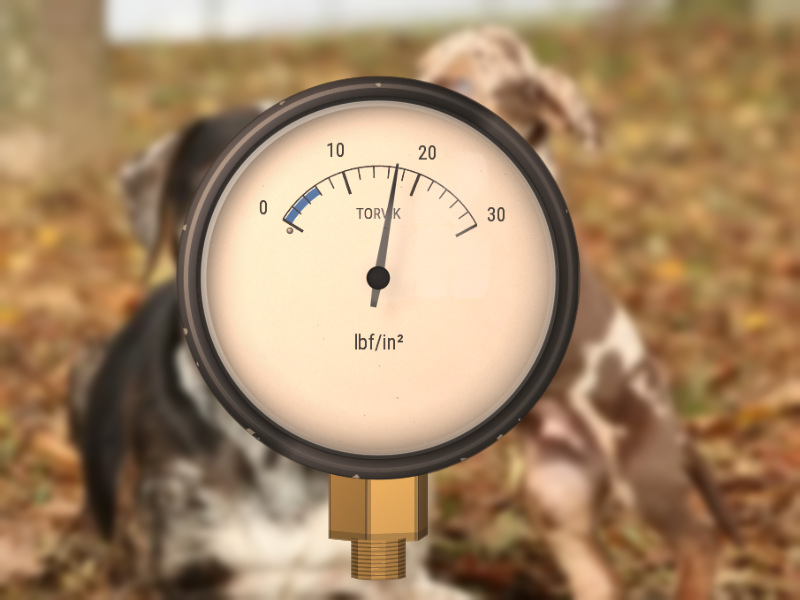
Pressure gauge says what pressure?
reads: 17 psi
